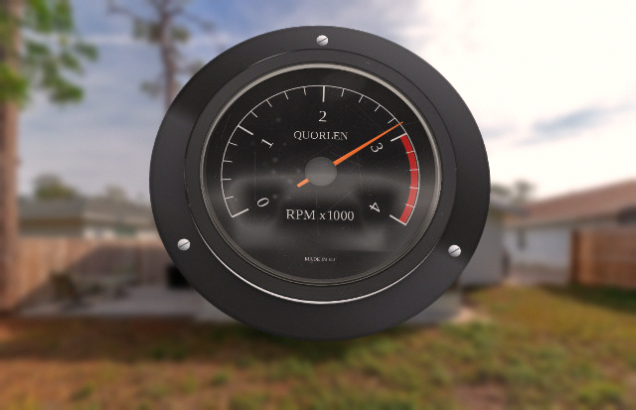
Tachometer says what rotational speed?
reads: 2900 rpm
